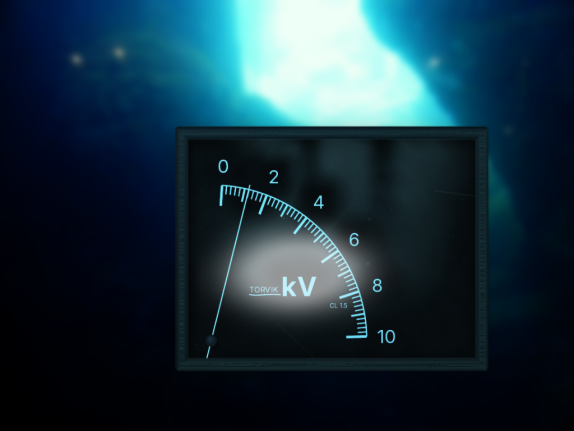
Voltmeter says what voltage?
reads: 1.2 kV
